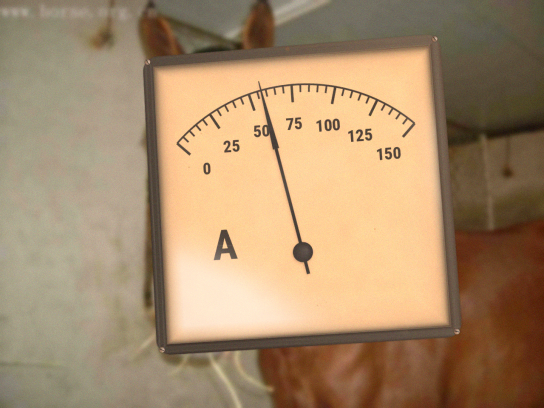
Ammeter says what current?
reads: 57.5 A
